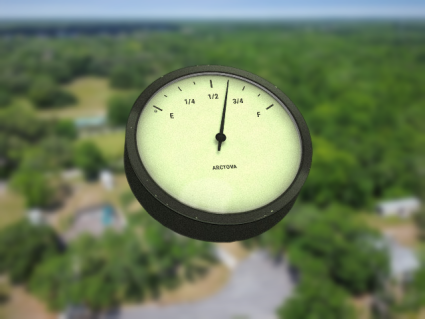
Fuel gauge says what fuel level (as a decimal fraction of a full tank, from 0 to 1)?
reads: 0.625
